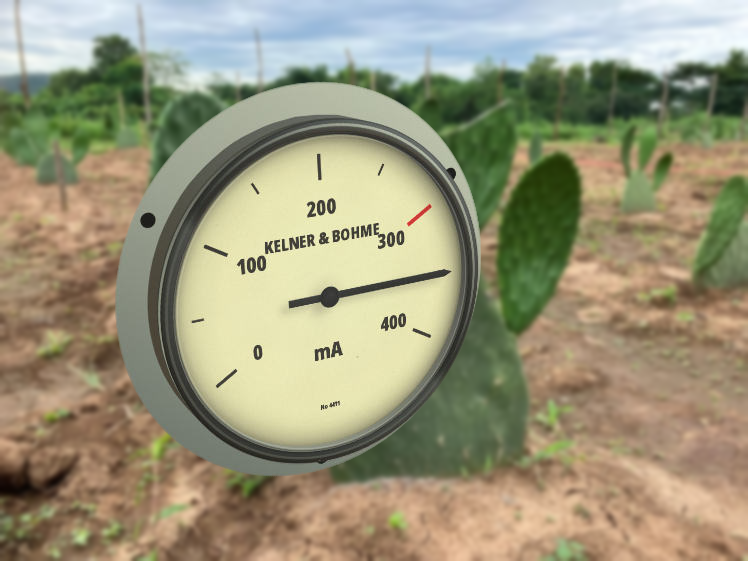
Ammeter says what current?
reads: 350 mA
